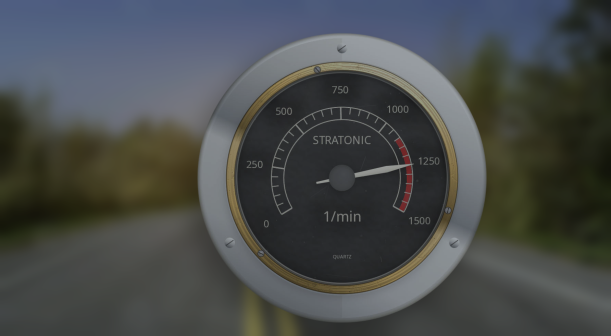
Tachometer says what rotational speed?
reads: 1250 rpm
